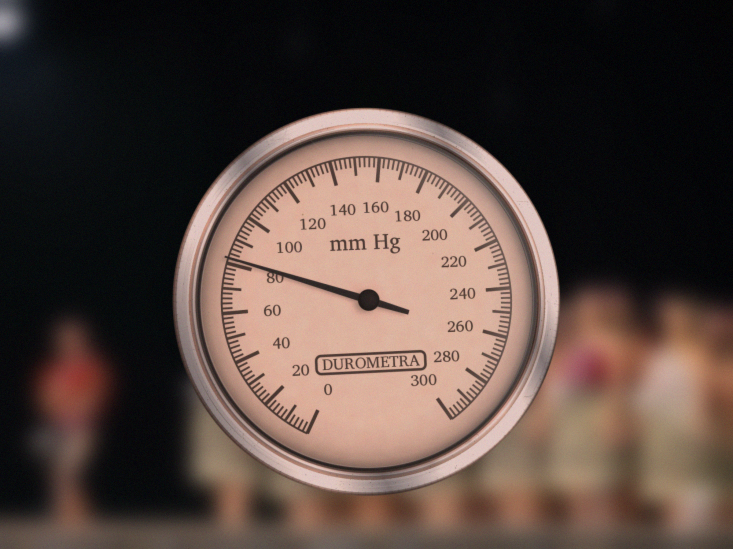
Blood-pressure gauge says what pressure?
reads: 82 mmHg
